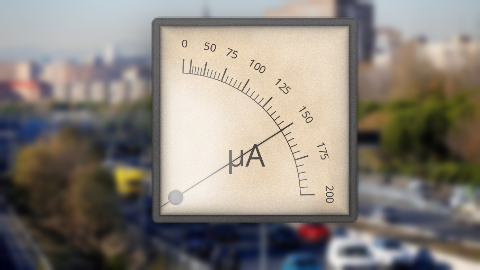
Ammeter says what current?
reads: 150 µA
